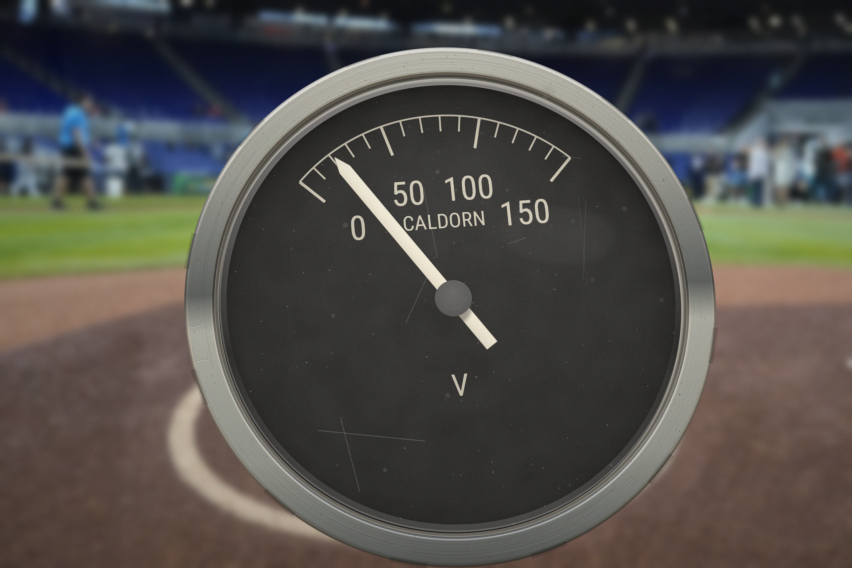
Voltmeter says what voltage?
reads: 20 V
